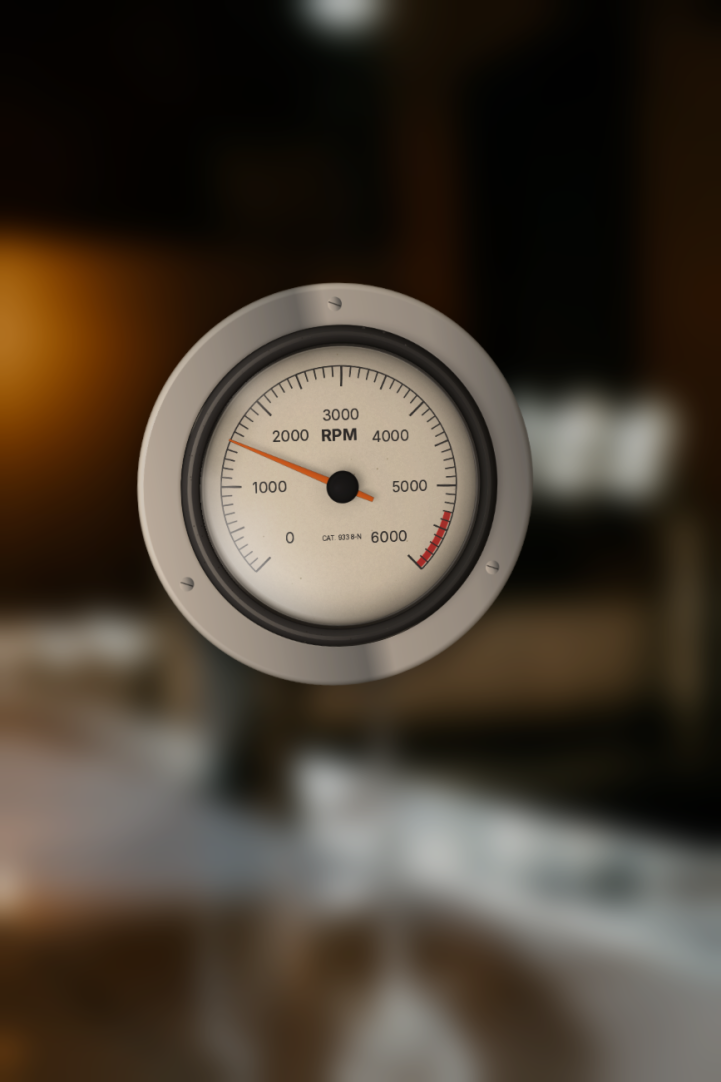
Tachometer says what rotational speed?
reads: 1500 rpm
